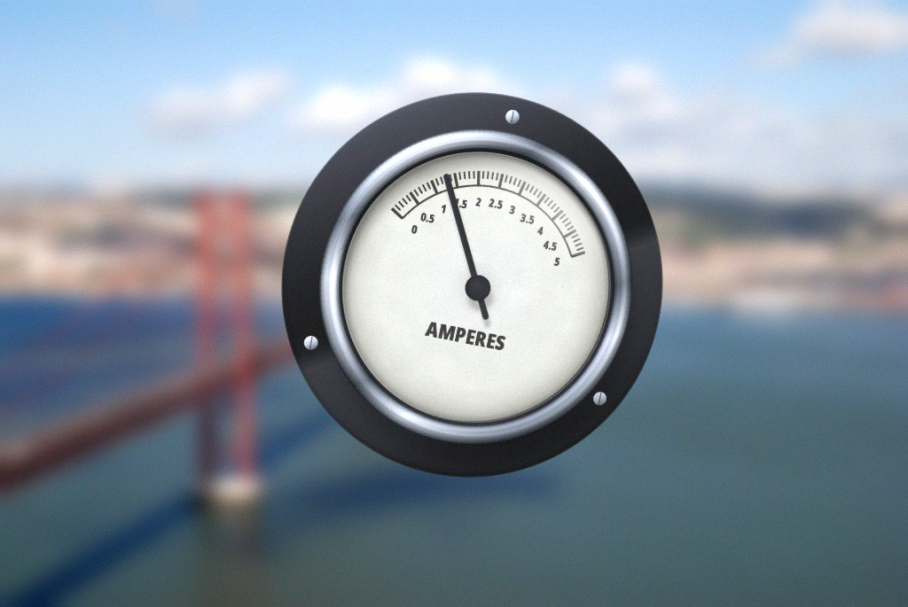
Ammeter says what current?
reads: 1.3 A
